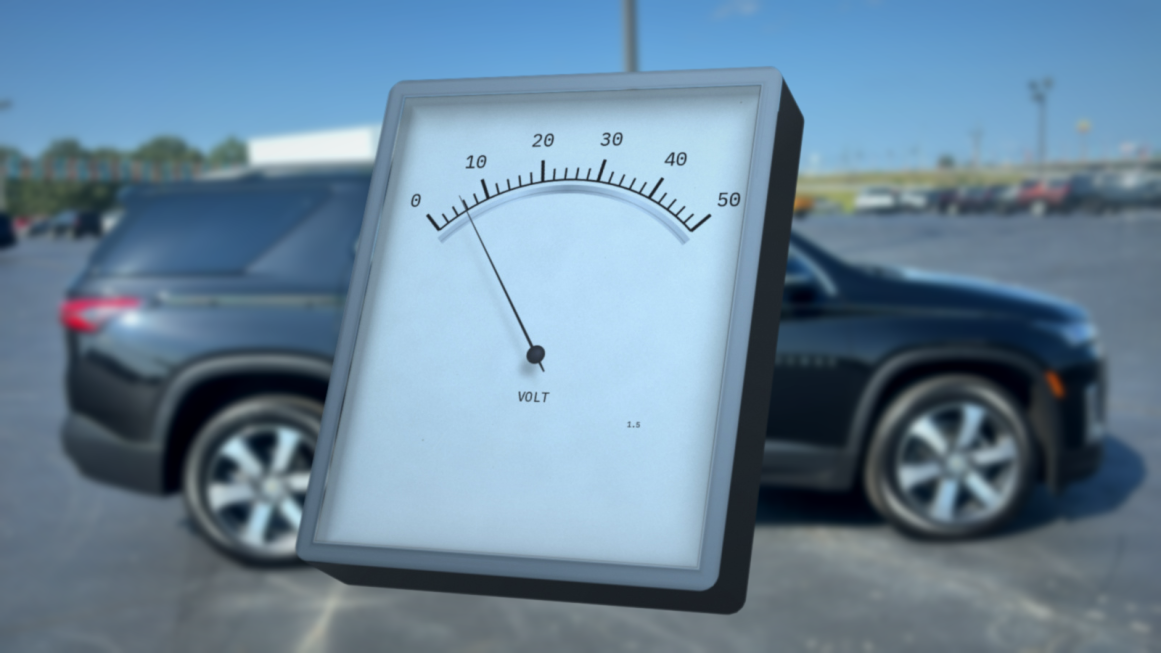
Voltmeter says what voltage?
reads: 6 V
